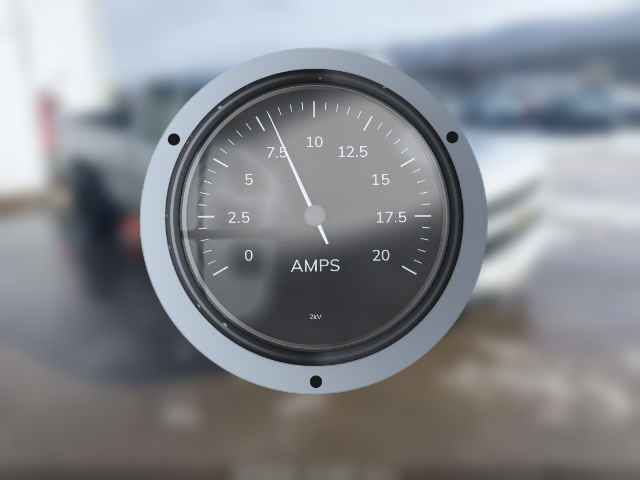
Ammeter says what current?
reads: 8 A
